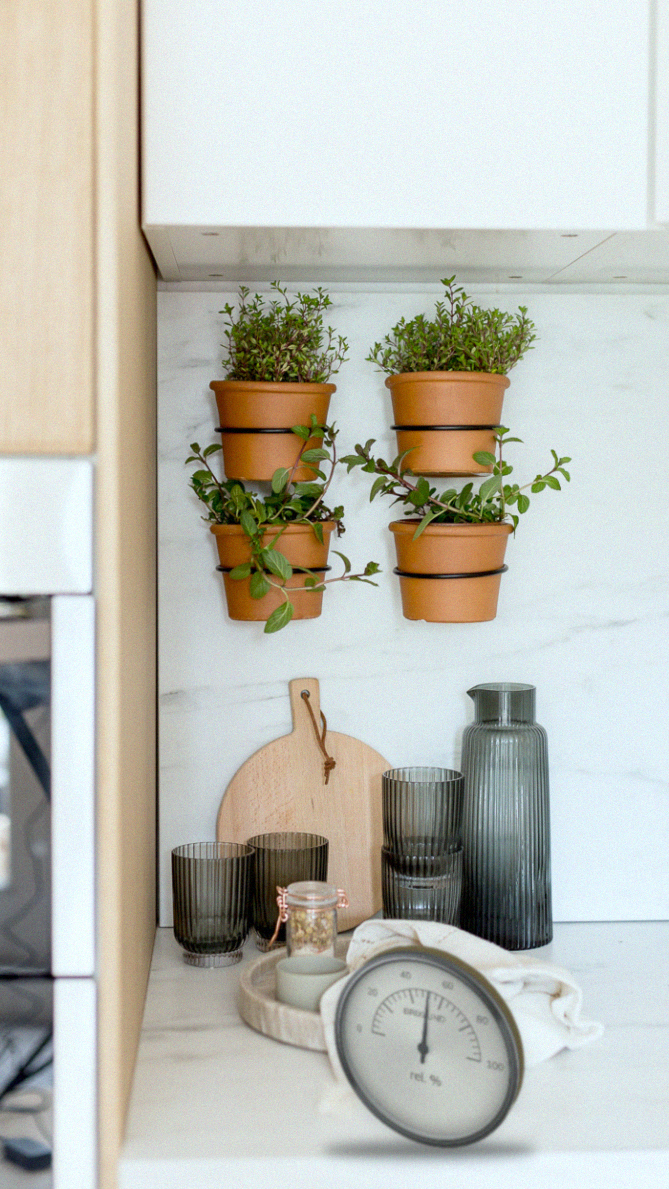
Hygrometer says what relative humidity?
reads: 52 %
